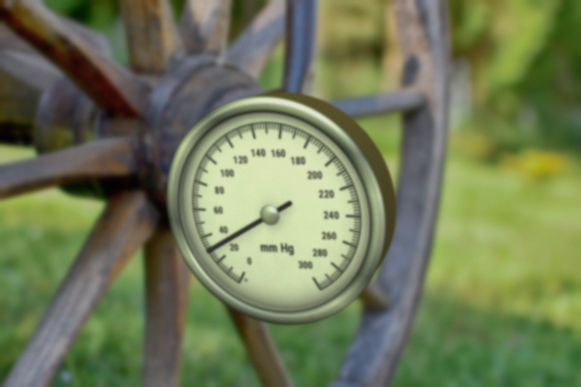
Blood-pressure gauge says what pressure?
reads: 30 mmHg
